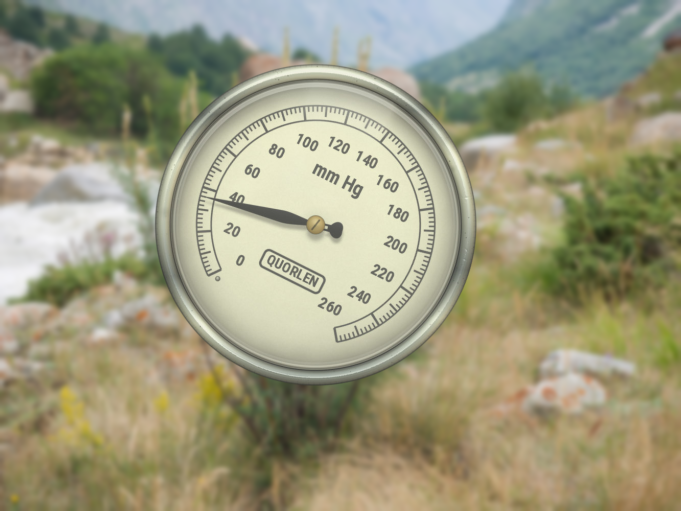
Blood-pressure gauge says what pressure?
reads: 36 mmHg
